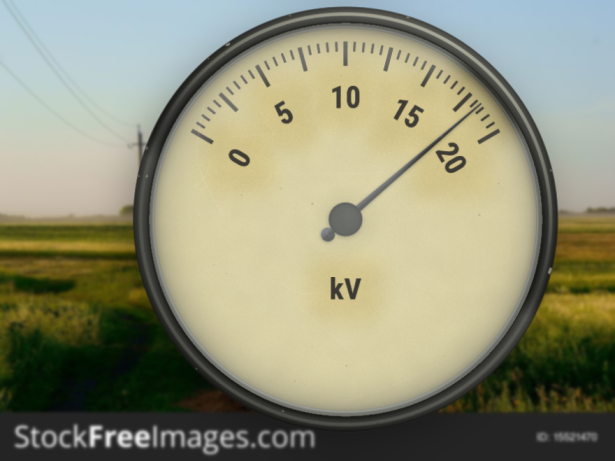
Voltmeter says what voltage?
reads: 18.25 kV
